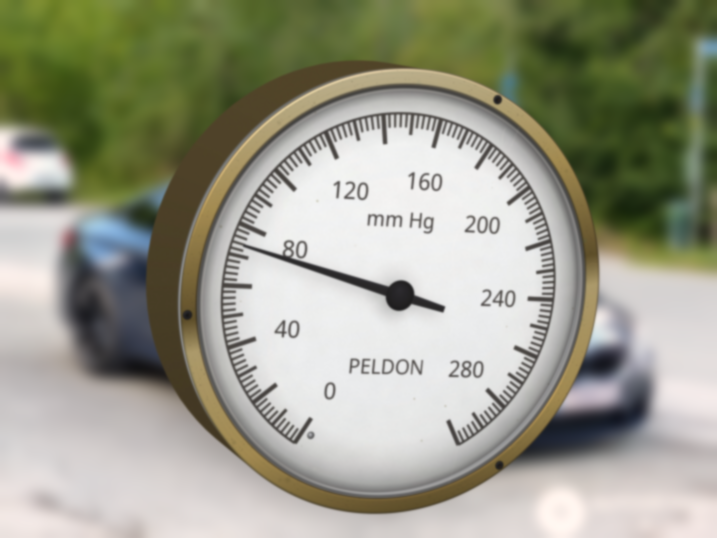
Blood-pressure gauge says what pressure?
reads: 74 mmHg
